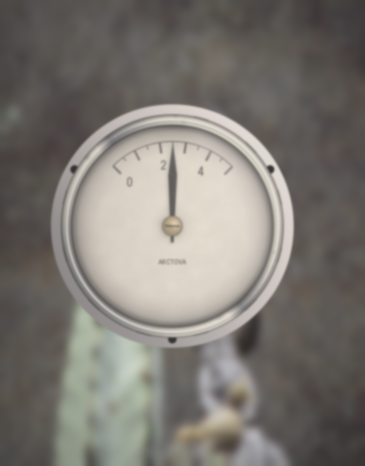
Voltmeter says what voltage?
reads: 2.5 V
